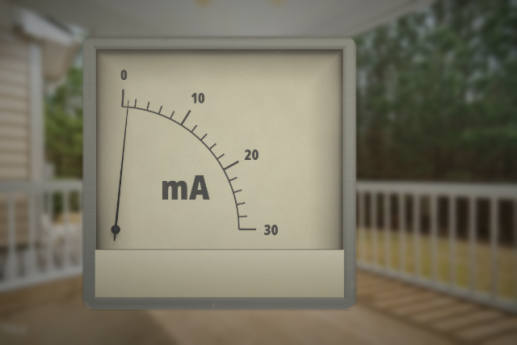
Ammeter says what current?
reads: 1 mA
